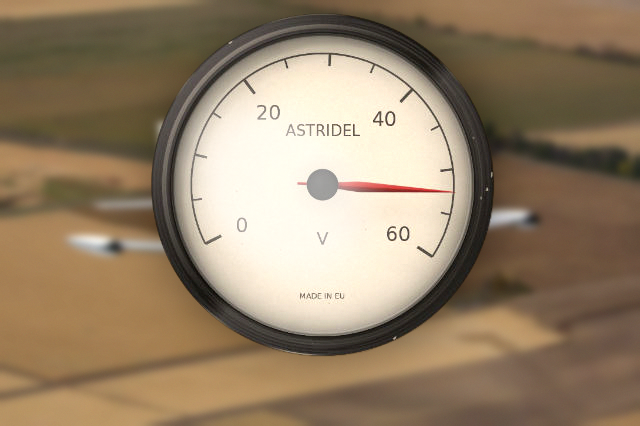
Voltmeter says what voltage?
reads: 52.5 V
